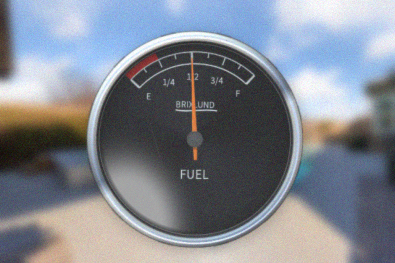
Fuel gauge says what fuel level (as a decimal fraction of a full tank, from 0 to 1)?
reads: 0.5
